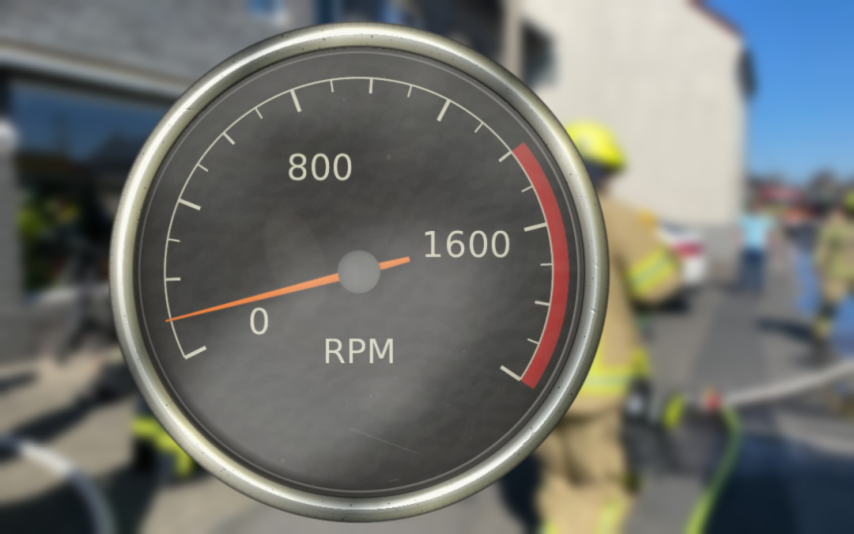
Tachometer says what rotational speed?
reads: 100 rpm
